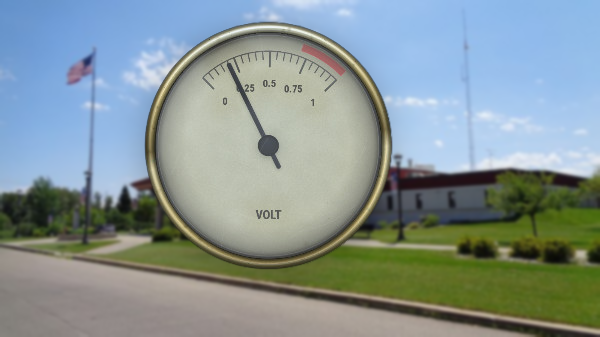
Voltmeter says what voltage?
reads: 0.2 V
